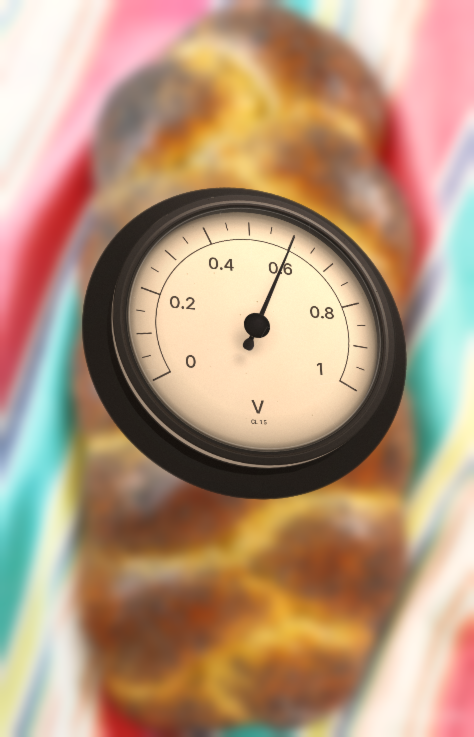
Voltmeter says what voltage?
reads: 0.6 V
